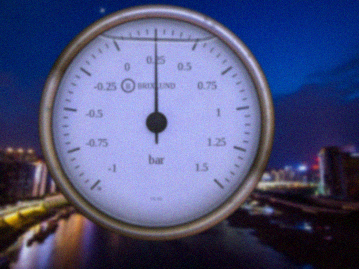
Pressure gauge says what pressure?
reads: 0.25 bar
